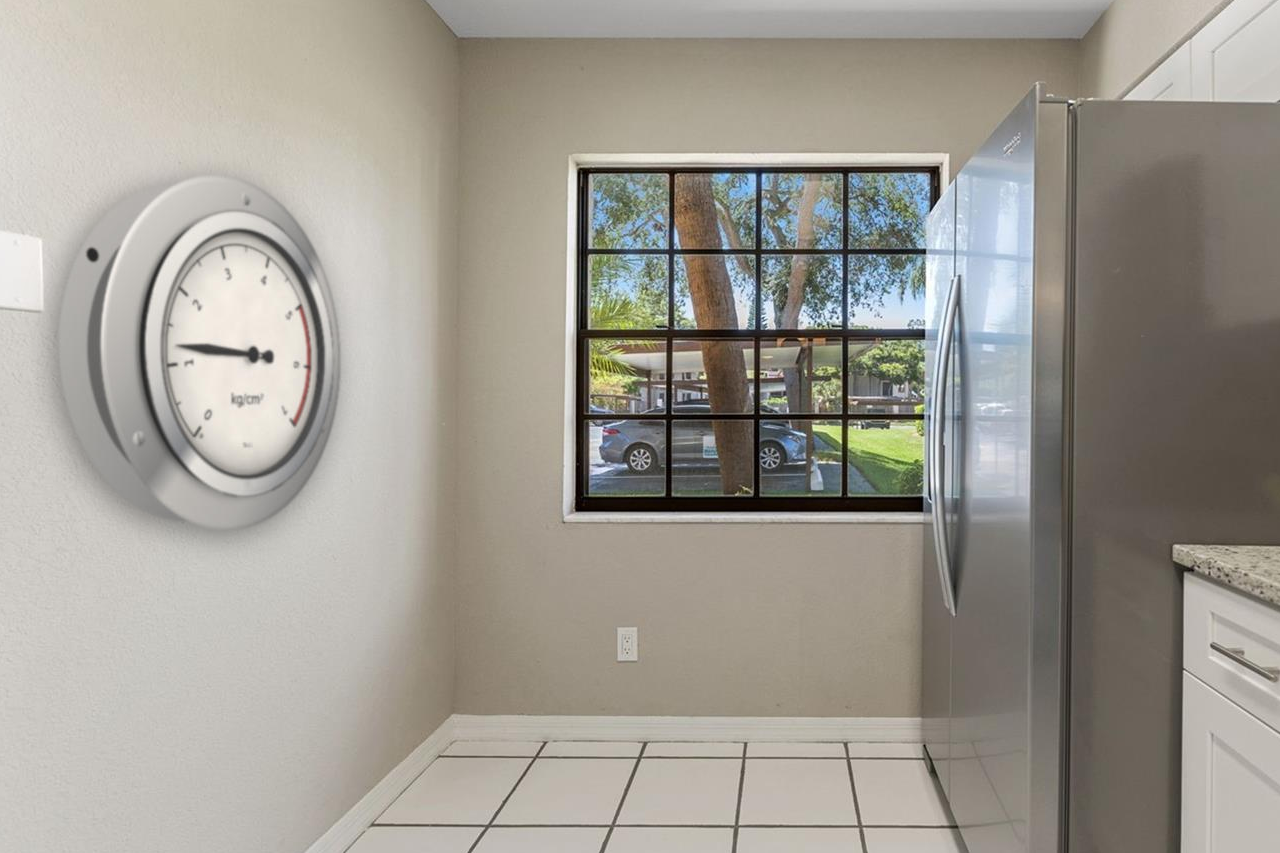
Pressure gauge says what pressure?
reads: 1.25 kg/cm²
